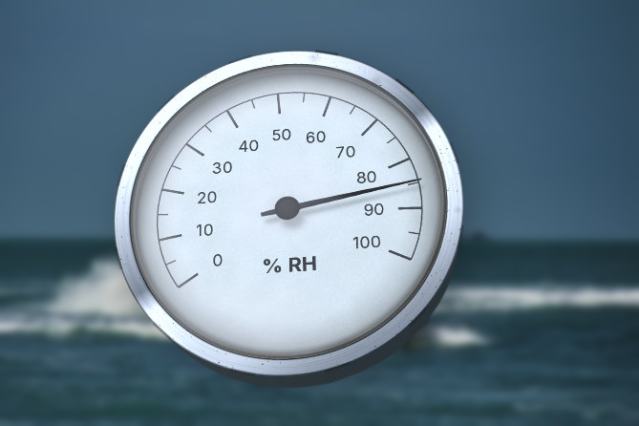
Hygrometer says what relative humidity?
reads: 85 %
